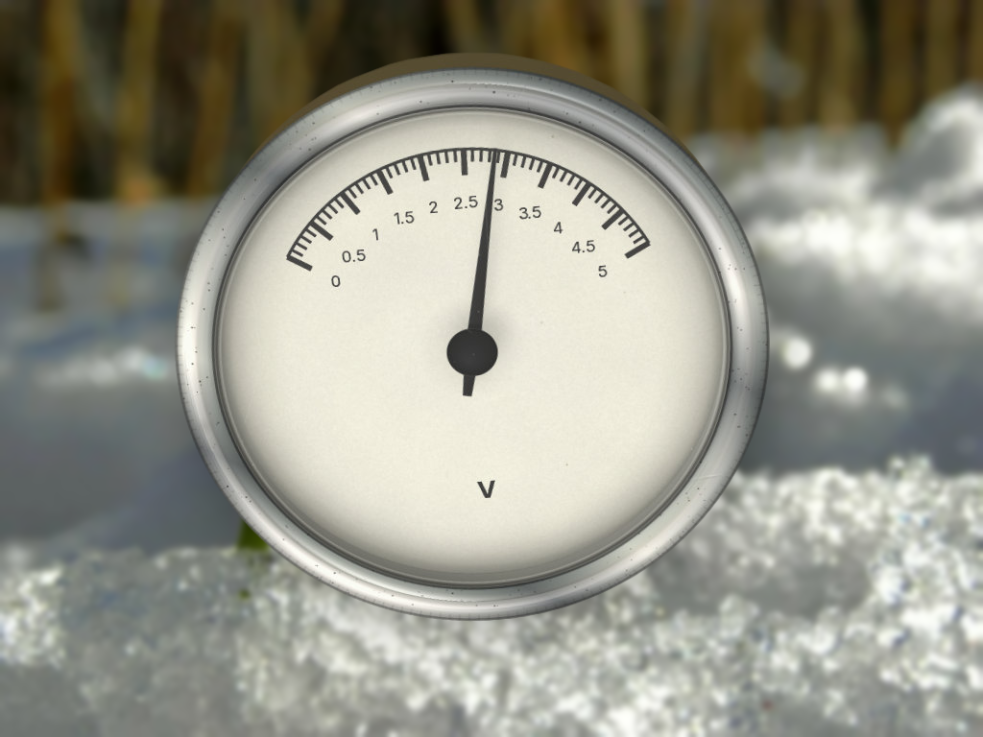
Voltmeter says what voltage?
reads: 2.85 V
